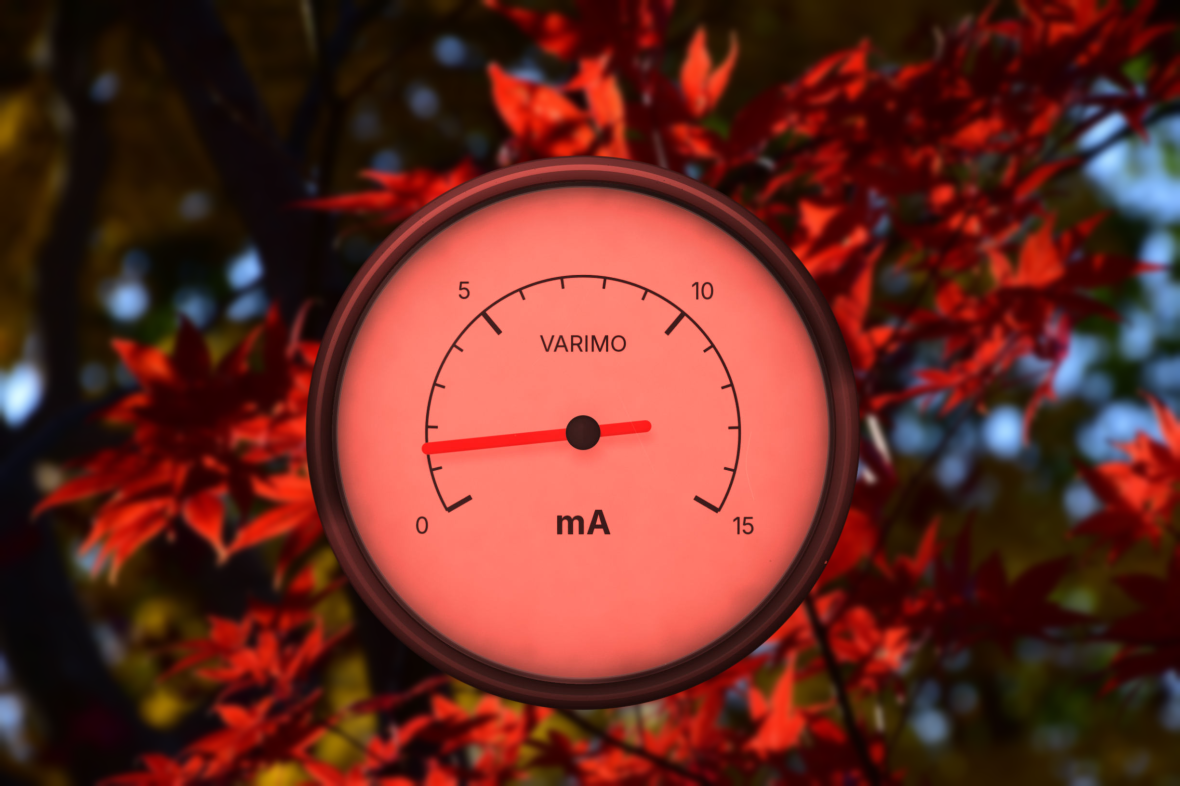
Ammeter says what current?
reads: 1.5 mA
